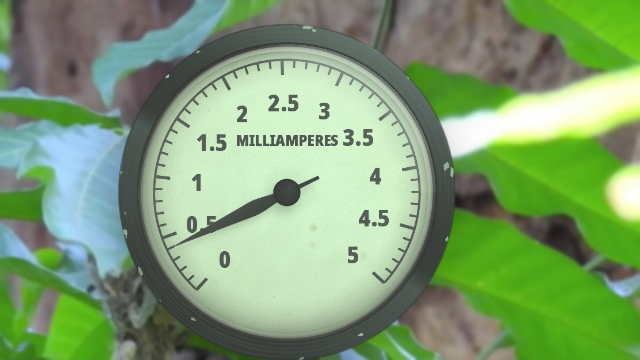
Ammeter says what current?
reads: 0.4 mA
